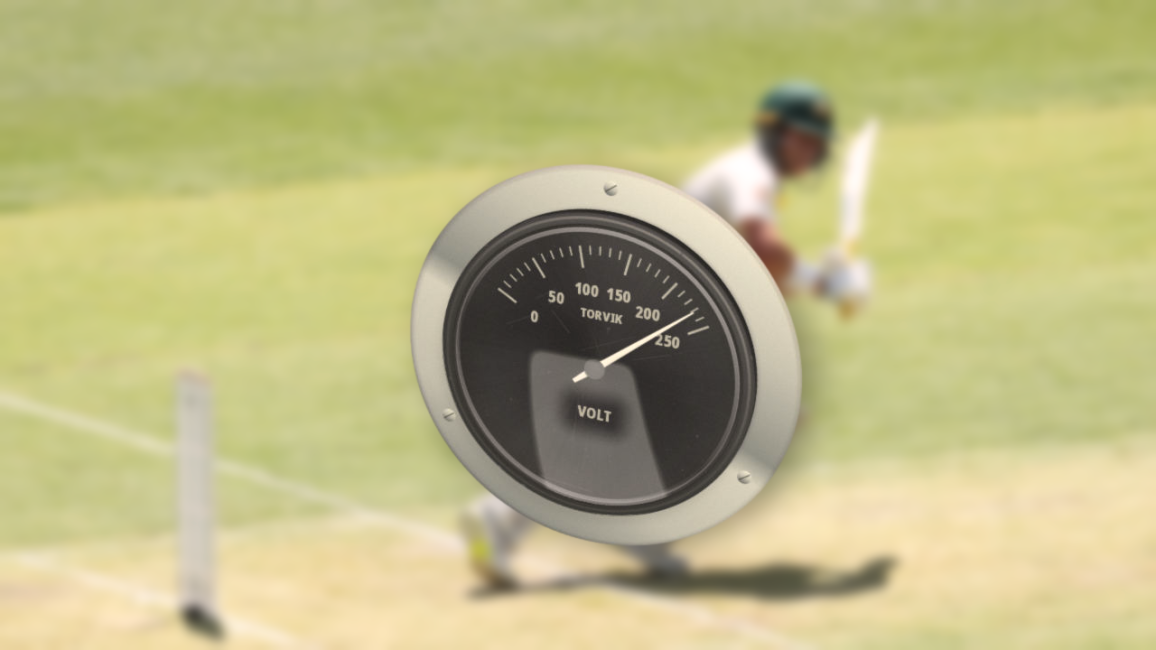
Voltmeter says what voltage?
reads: 230 V
